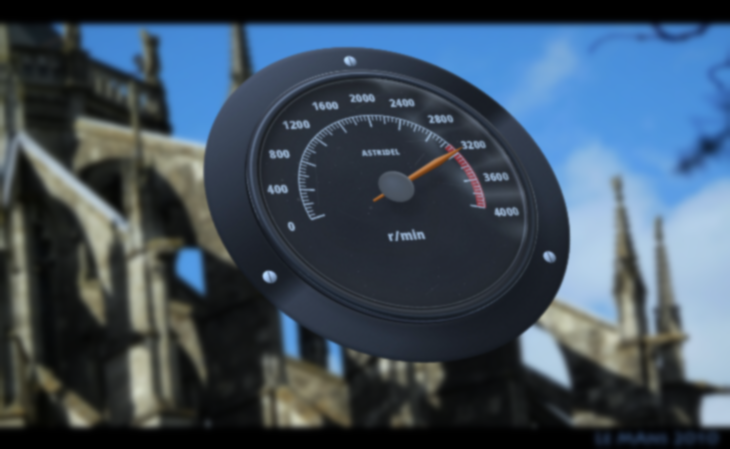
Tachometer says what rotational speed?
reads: 3200 rpm
